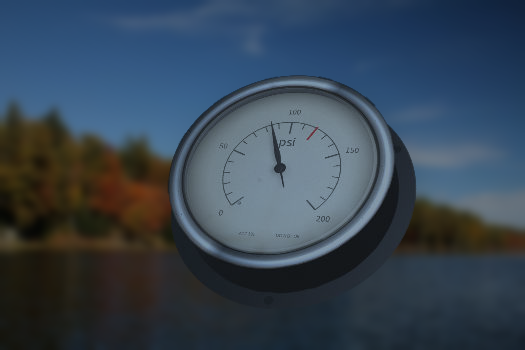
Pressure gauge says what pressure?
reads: 85 psi
